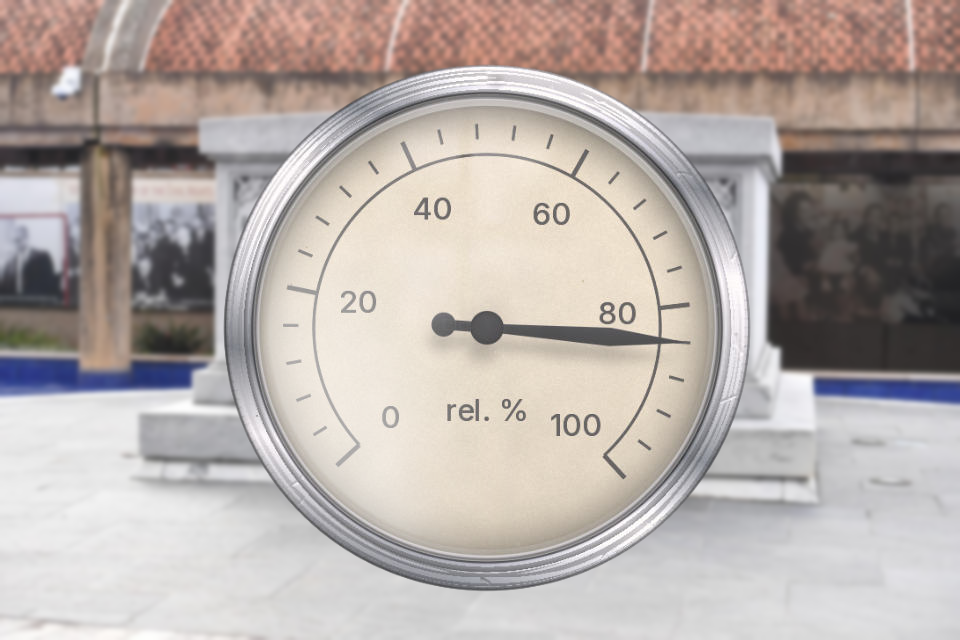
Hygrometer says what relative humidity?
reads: 84 %
